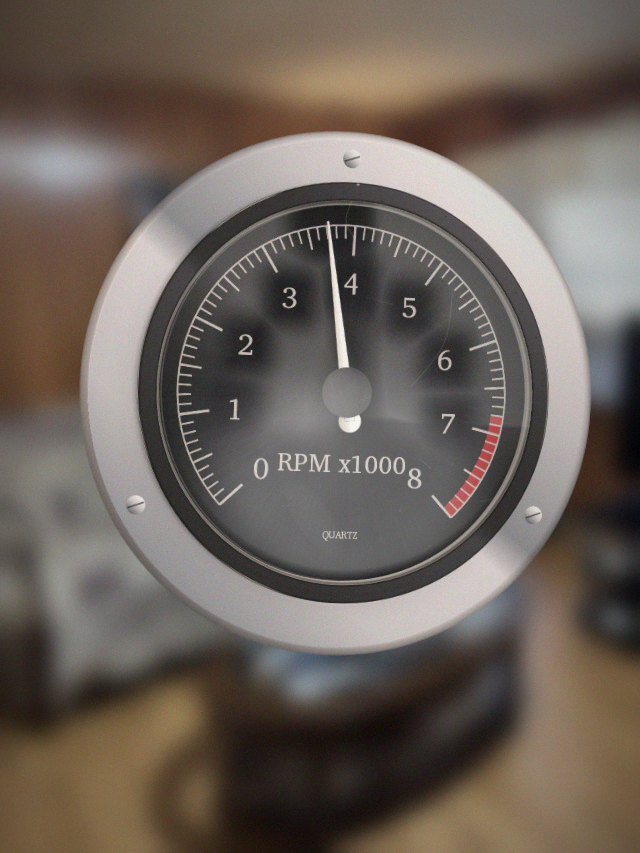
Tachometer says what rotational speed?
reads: 3700 rpm
